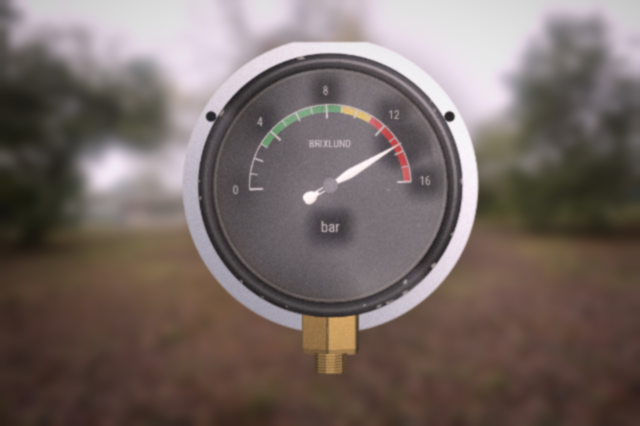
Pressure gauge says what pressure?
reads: 13.5 bar
